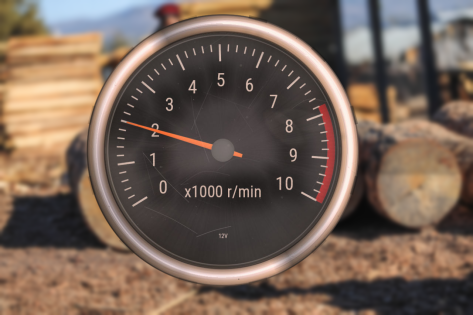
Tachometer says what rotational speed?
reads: 2000 rpm
